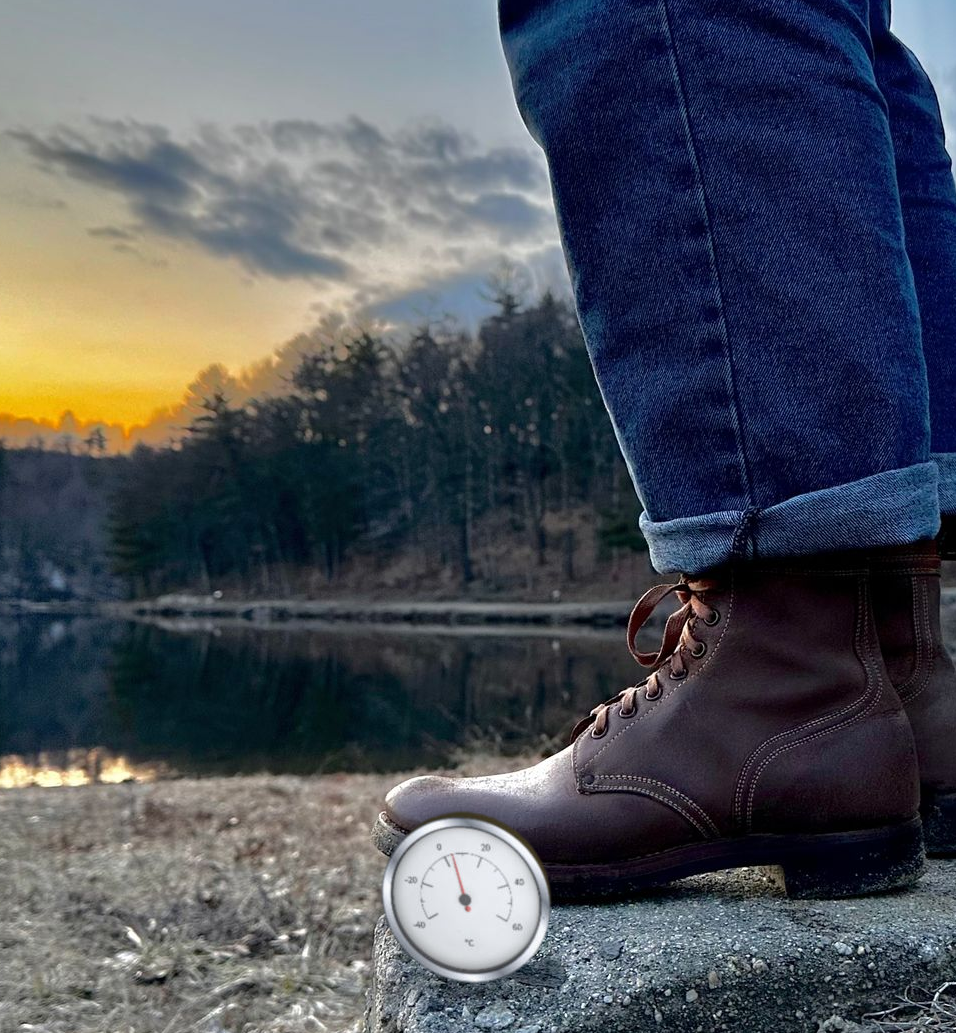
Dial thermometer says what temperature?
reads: 5 °C
